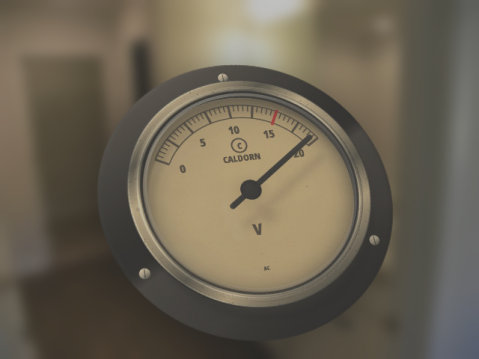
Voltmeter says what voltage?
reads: 19.5 V
